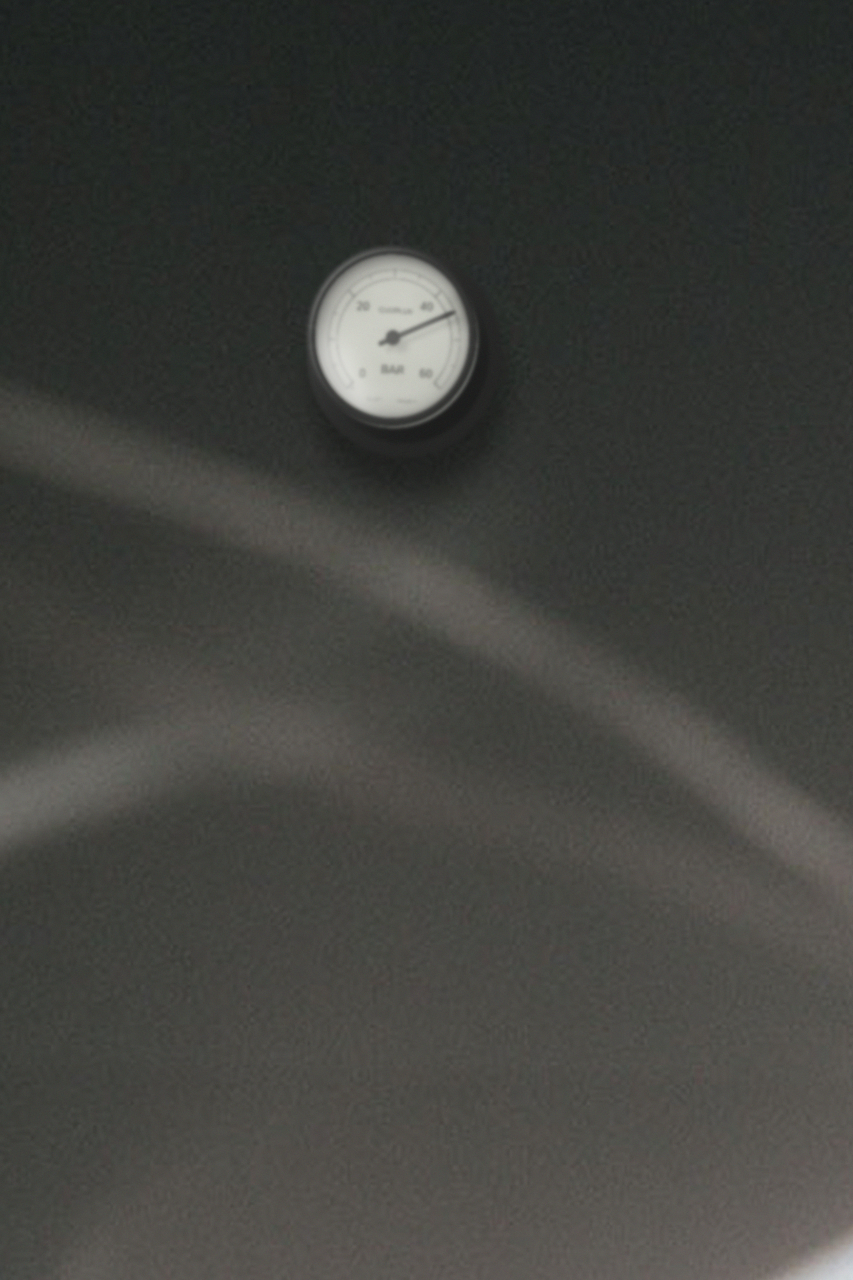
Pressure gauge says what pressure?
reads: 45 bar
